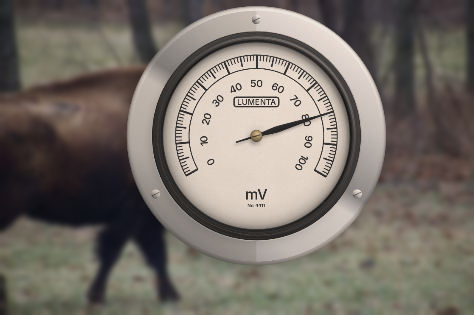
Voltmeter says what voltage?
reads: 80 mV
